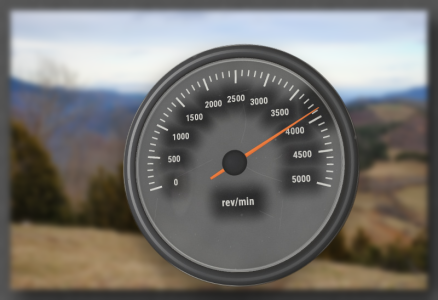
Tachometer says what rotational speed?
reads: 3900 rpm
